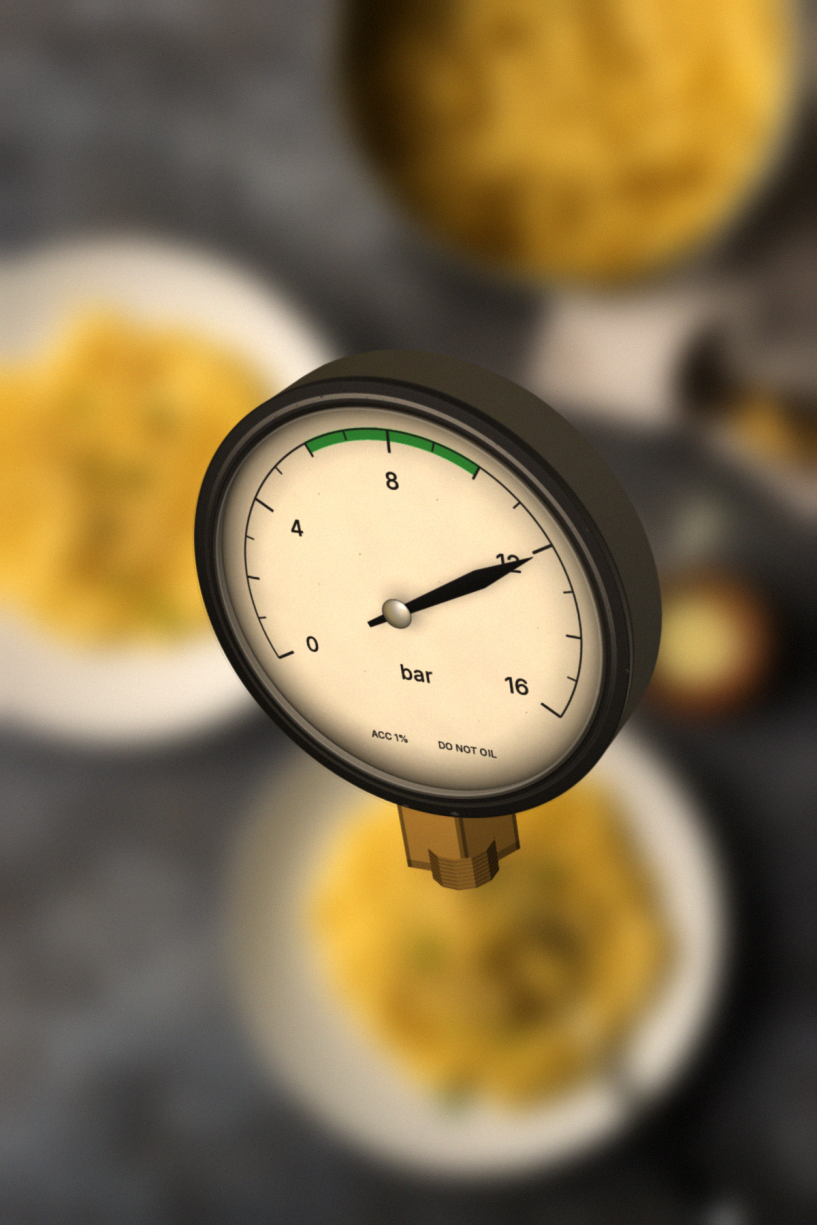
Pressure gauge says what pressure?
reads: 12 bar
